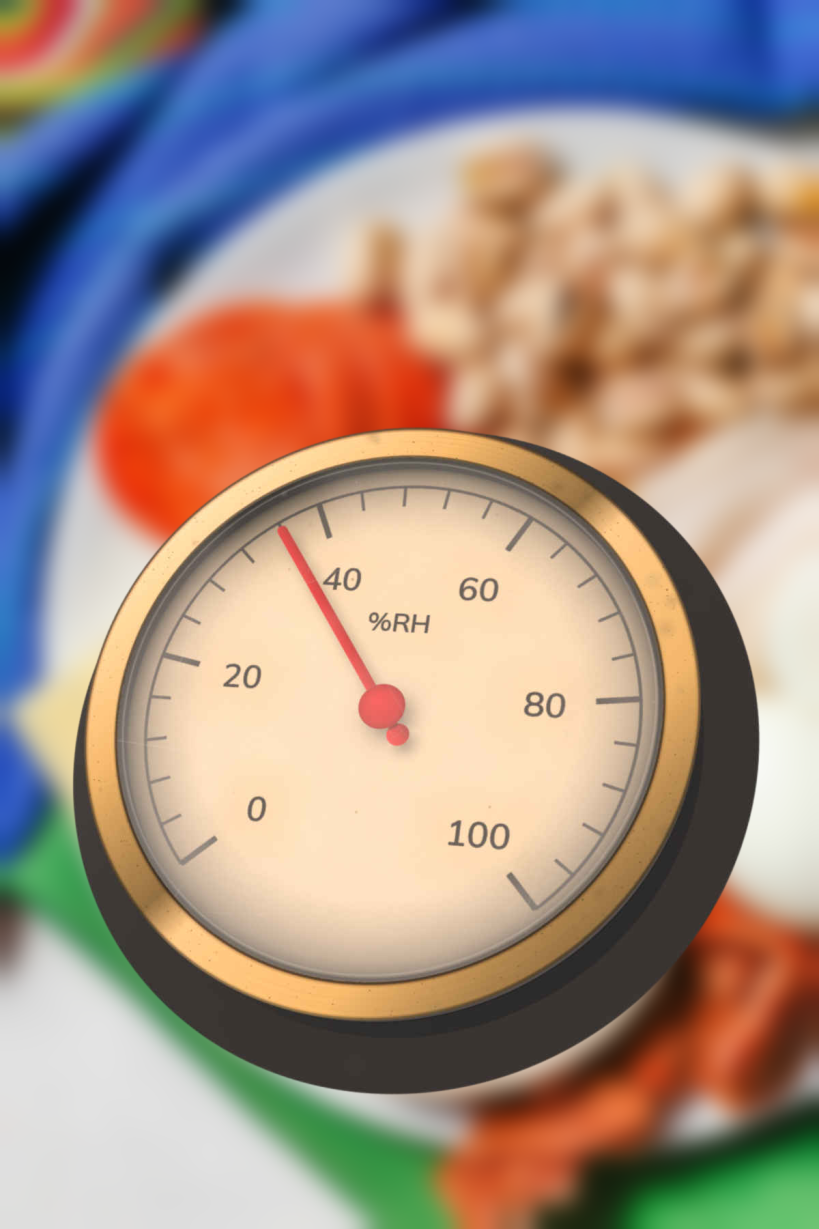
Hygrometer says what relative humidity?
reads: 36 %
